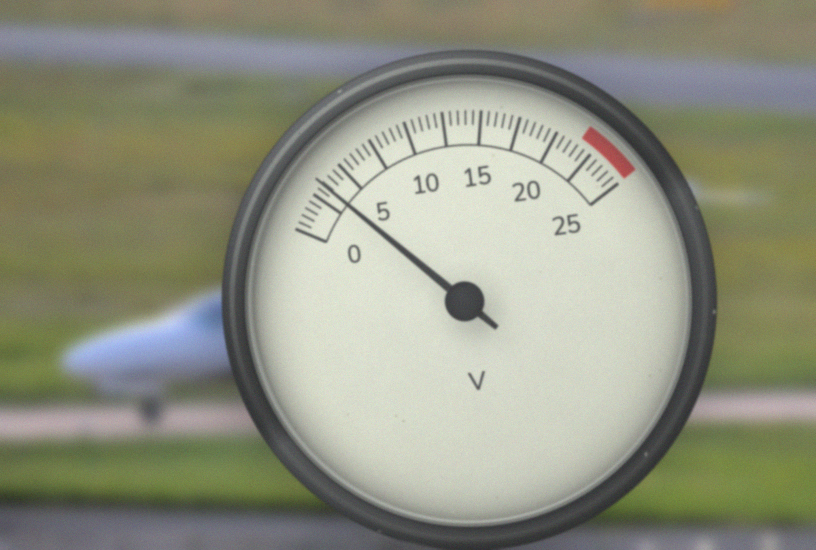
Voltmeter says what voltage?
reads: 3.5 V
